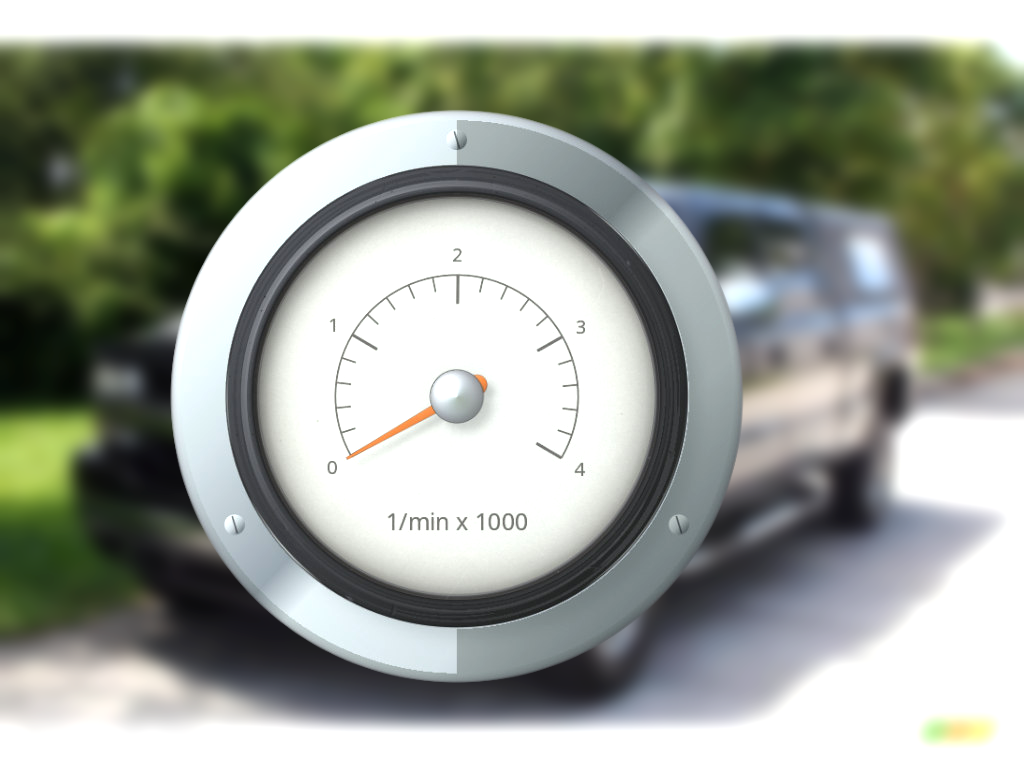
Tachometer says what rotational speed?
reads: 0 rpm
